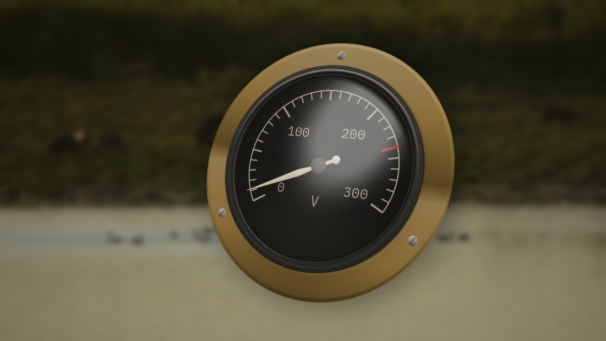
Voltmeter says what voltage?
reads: 10 V
